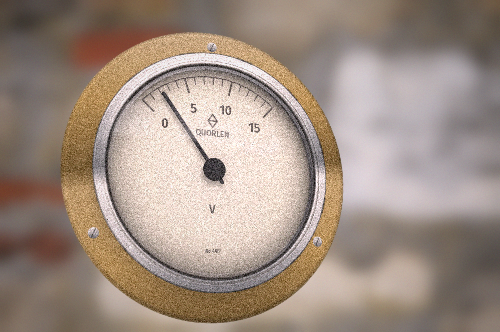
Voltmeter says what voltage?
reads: 2 V
